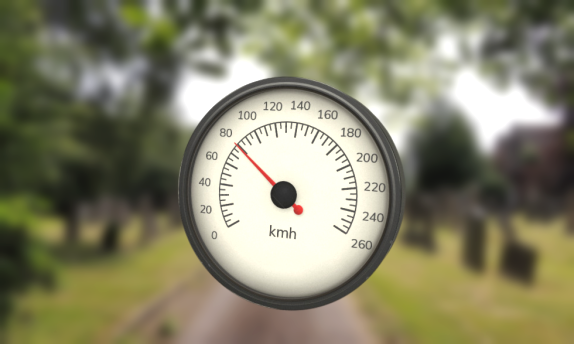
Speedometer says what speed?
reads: 80 km/h
